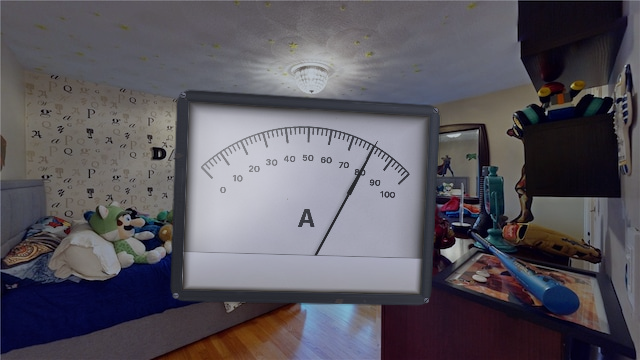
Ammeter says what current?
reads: 80 A
